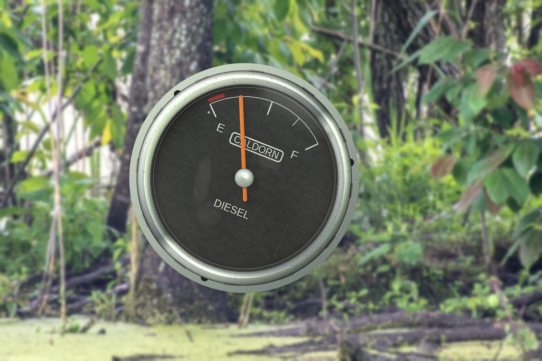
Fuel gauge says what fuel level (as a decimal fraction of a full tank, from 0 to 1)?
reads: 0.25
